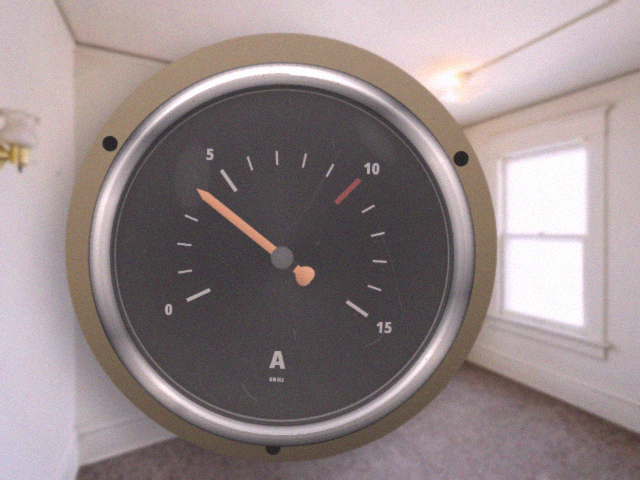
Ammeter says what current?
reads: 4 A
